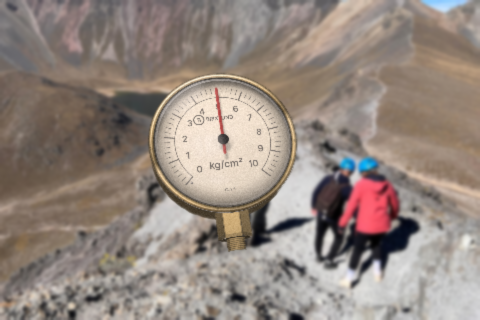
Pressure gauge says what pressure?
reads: 5 kg/cm²
